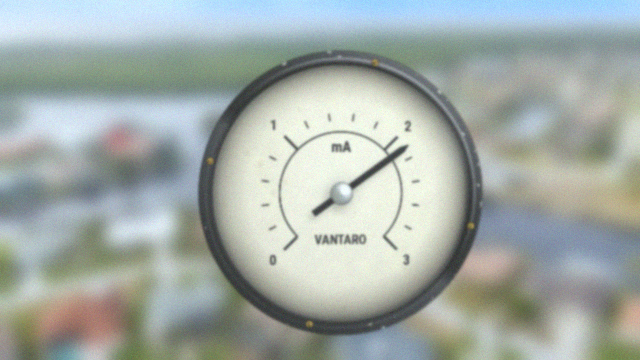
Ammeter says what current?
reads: 2.1 mA
